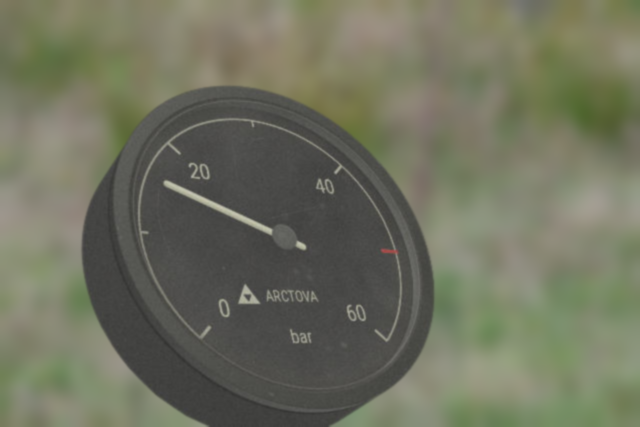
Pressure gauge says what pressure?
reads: 15 bar
